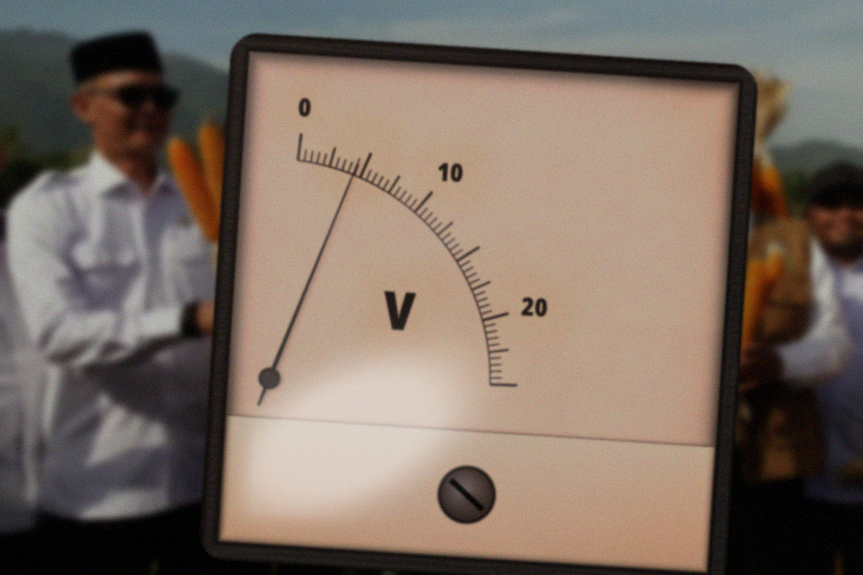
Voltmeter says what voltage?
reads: 4.5 V
